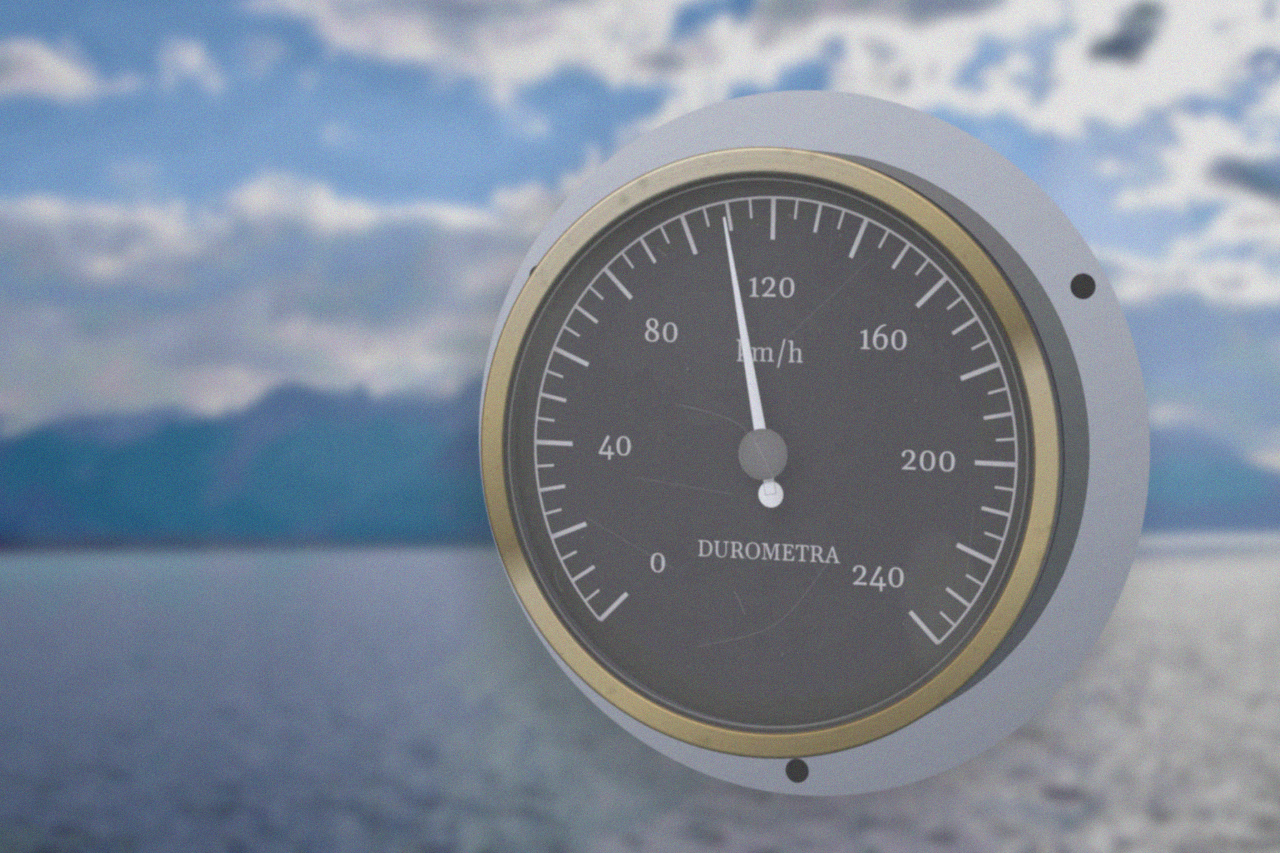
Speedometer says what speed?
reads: 110 km/h
